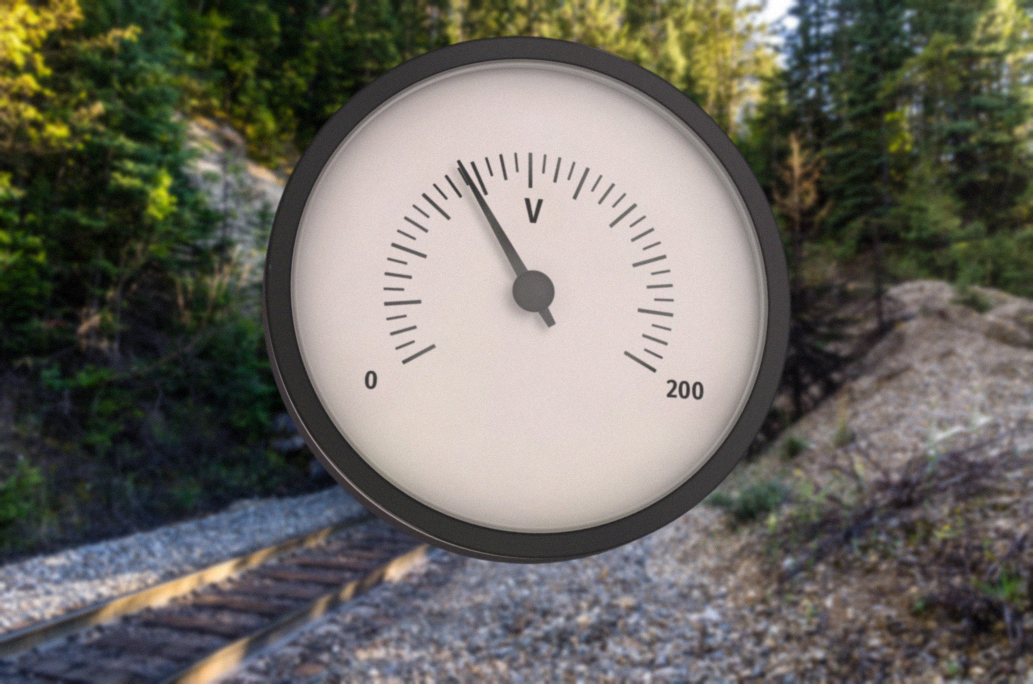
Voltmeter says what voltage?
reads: 75 V
